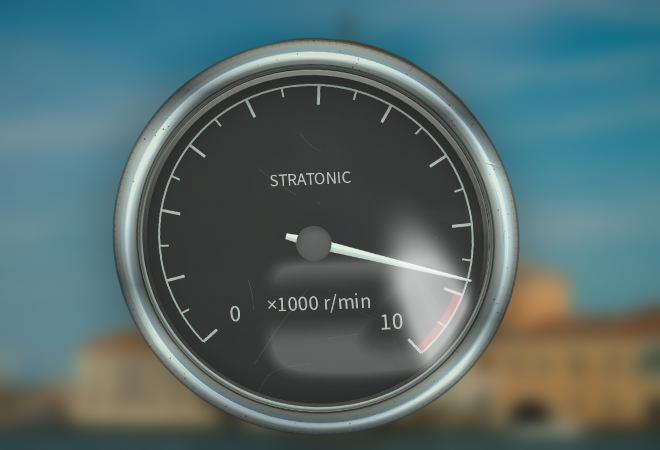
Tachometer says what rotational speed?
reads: 8750 rpm
